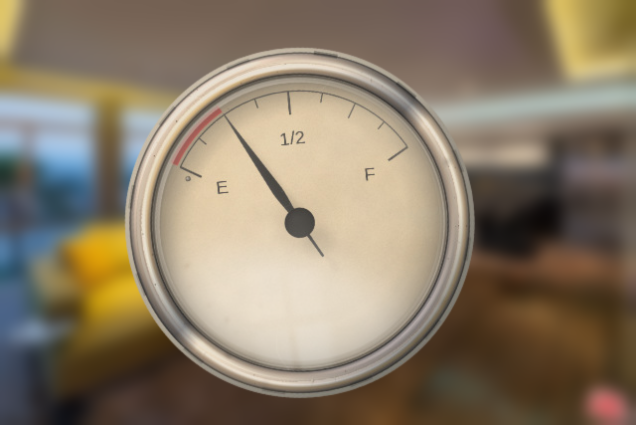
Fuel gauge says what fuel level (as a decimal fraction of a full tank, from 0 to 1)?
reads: 0.25
